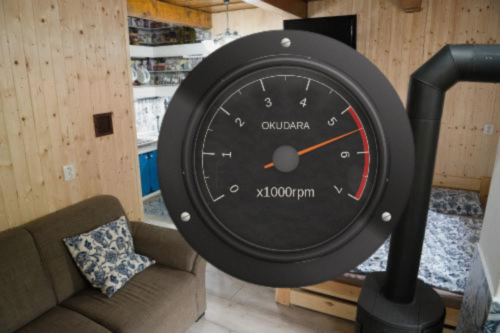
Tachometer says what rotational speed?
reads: 5500 rpm
